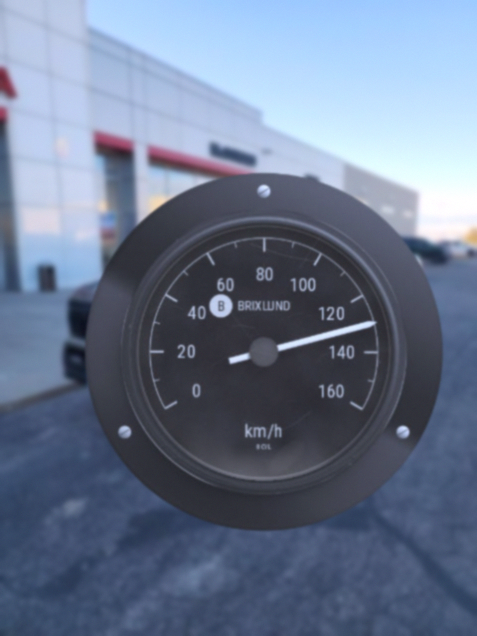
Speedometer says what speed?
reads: 130 km/h
